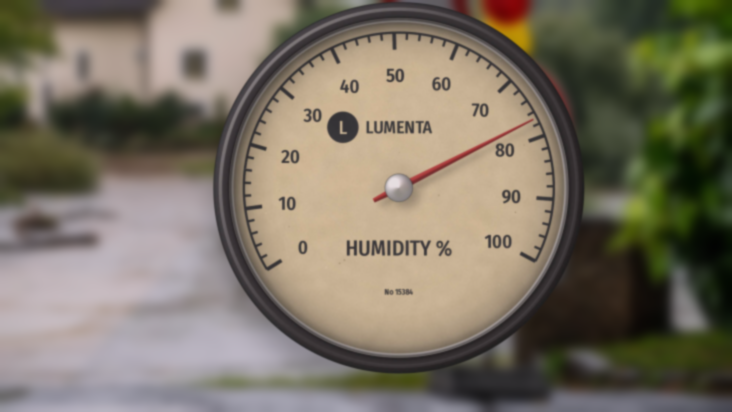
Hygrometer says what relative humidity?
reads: 77 %
